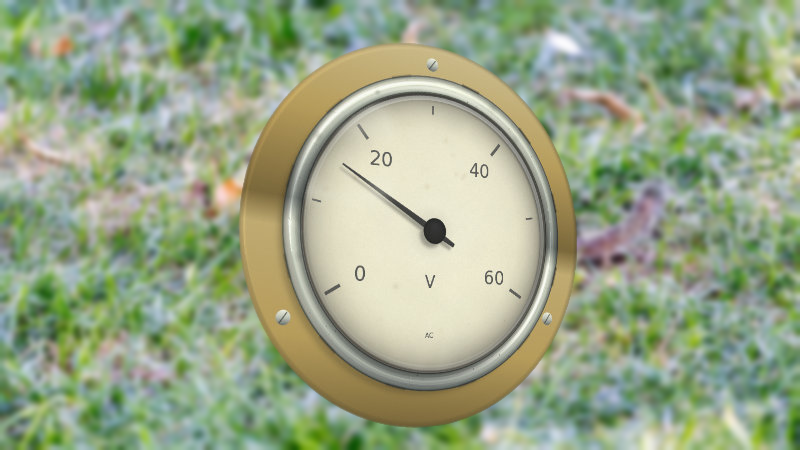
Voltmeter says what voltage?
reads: 15 V
